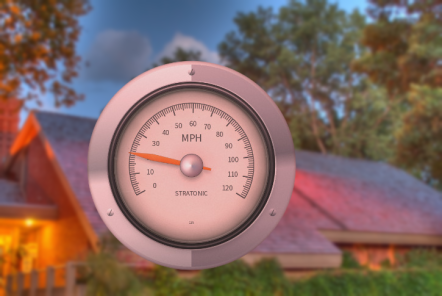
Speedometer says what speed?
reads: 20 mph
